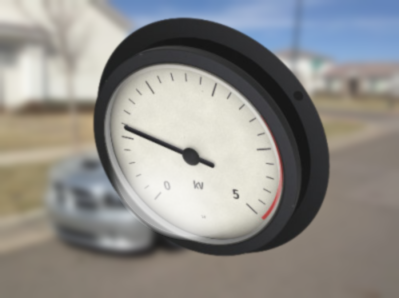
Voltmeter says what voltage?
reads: 1.2 kV
